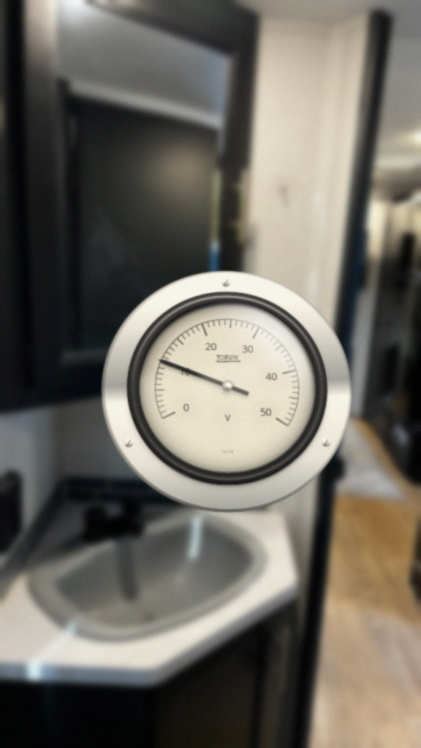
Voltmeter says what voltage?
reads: 10 V
